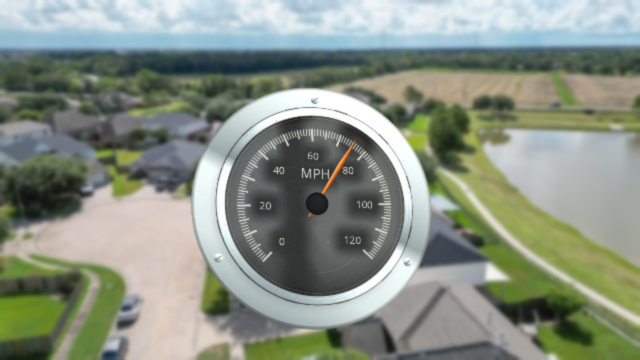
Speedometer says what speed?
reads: 75 mph
